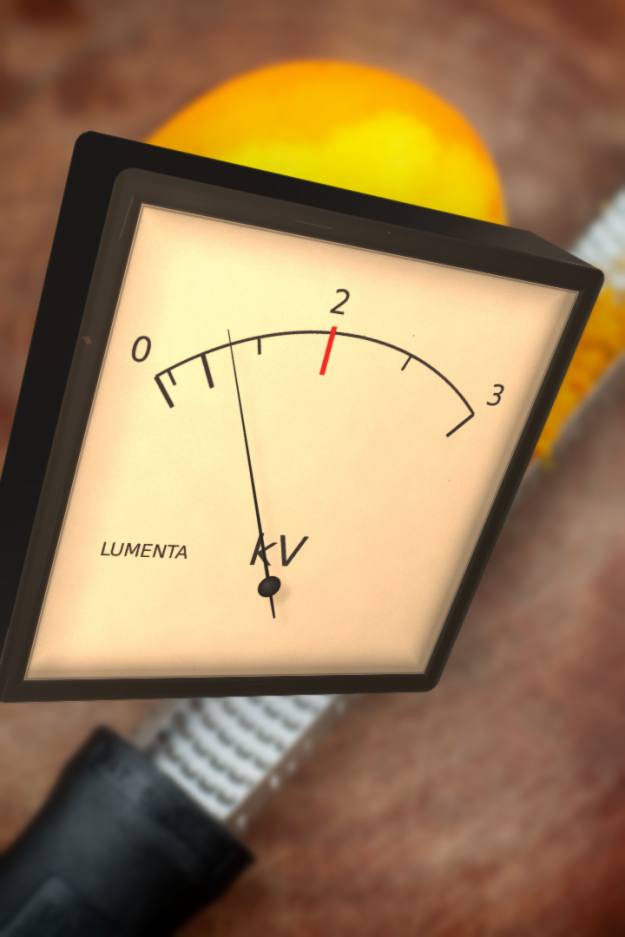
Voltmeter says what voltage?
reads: 1.25 kV
